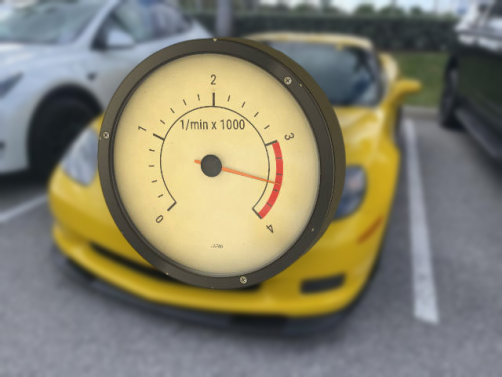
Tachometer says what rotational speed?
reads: 3500 rpm
